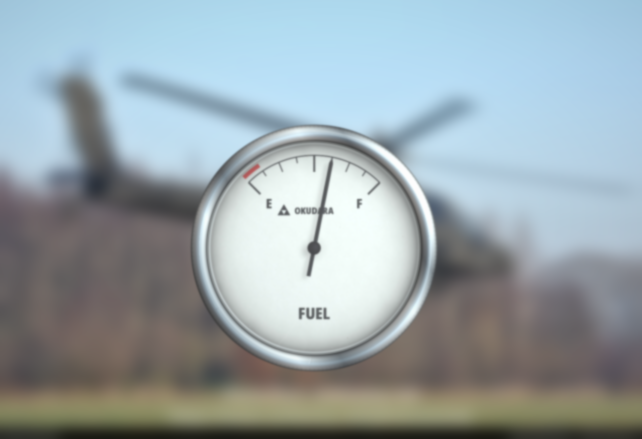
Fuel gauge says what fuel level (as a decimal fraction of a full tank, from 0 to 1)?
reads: 0.625
